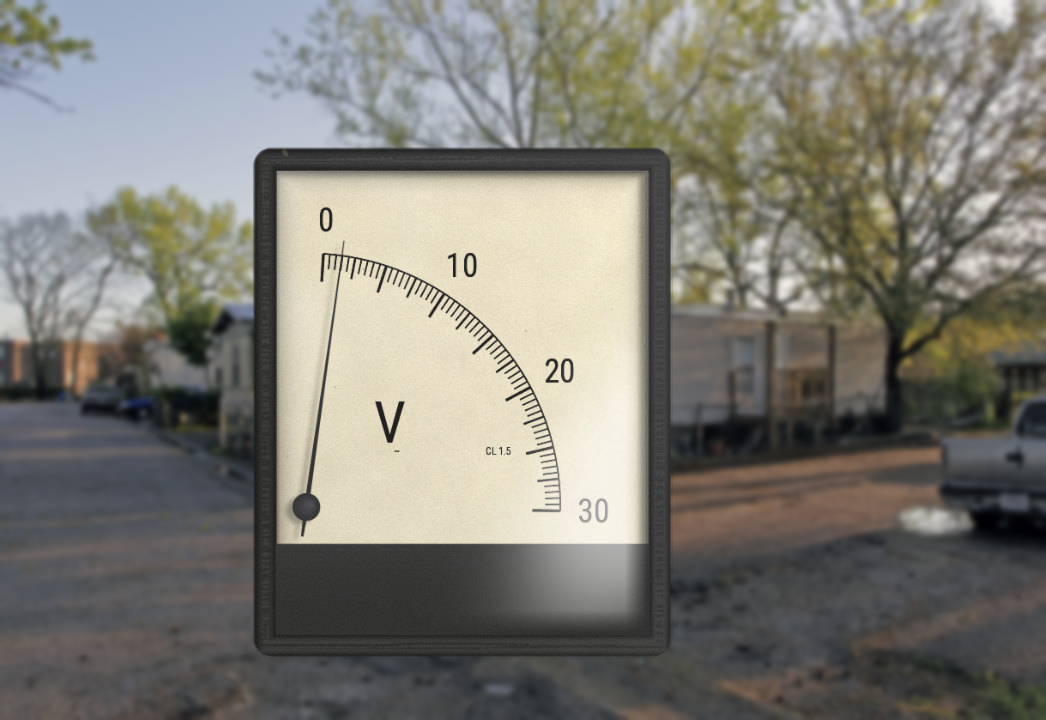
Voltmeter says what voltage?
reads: 1.5 V
